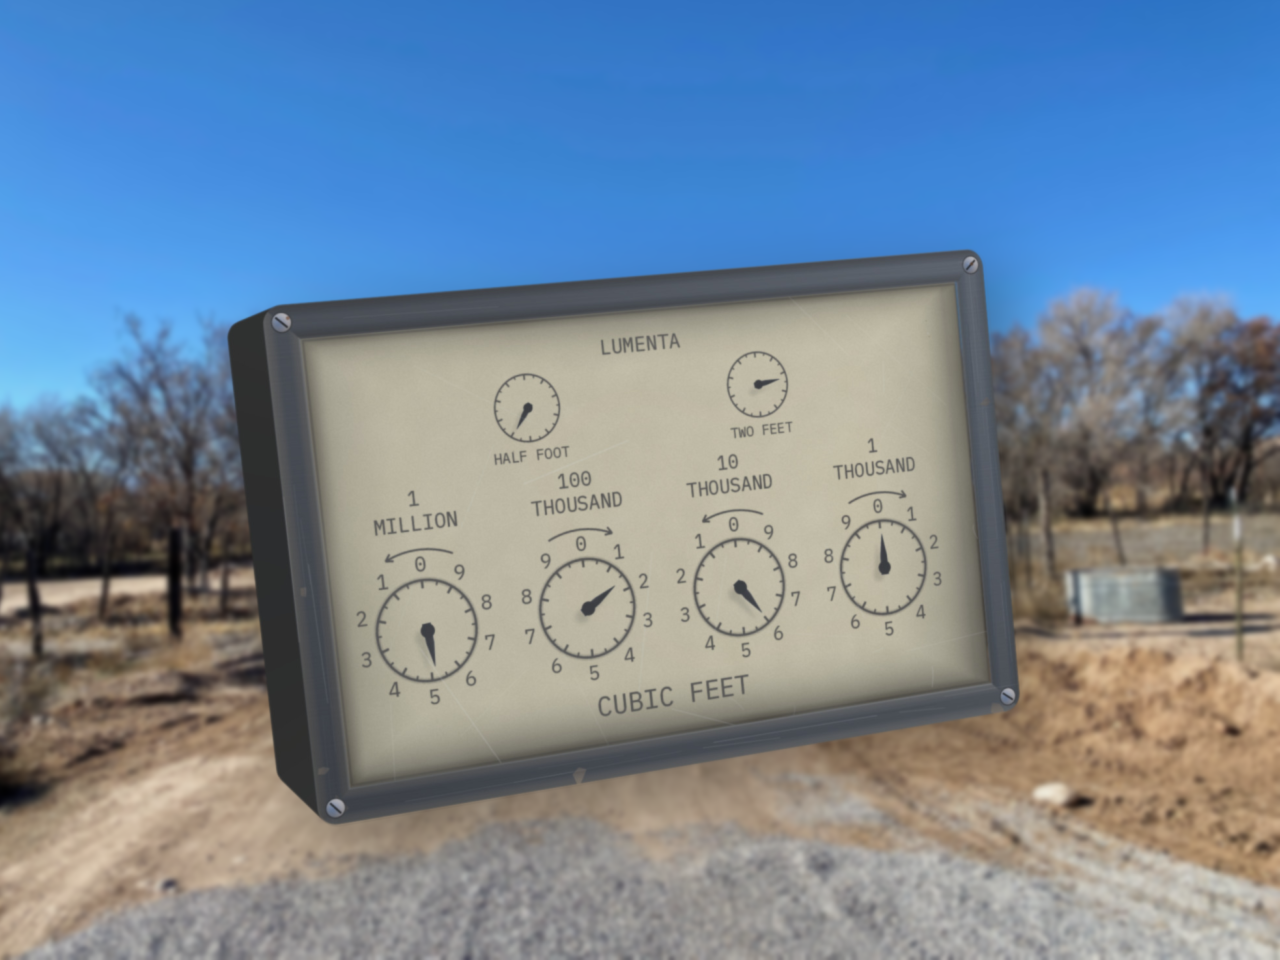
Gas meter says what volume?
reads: 516000 ft³
